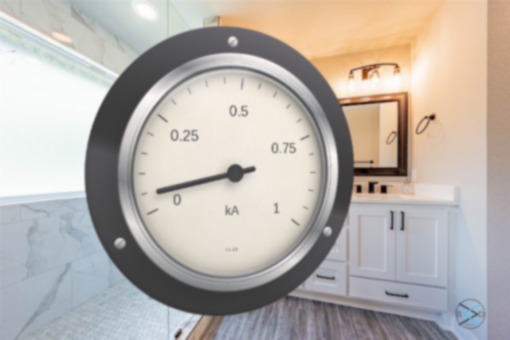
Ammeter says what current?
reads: 0.05 kA
